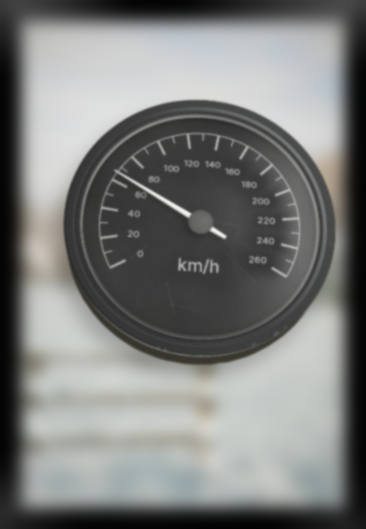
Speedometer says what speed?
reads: 65 km/h
